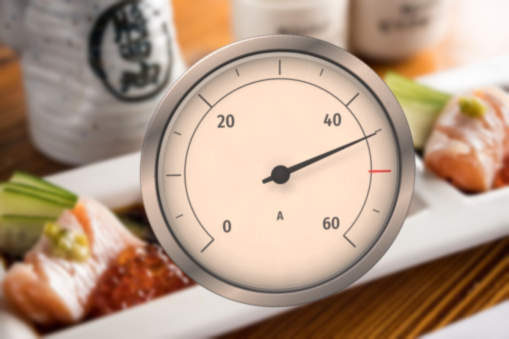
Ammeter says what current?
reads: 45 A
